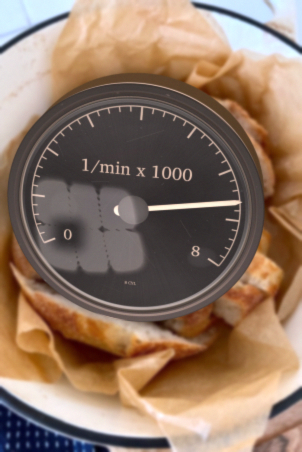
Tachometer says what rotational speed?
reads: 6600 rpm
